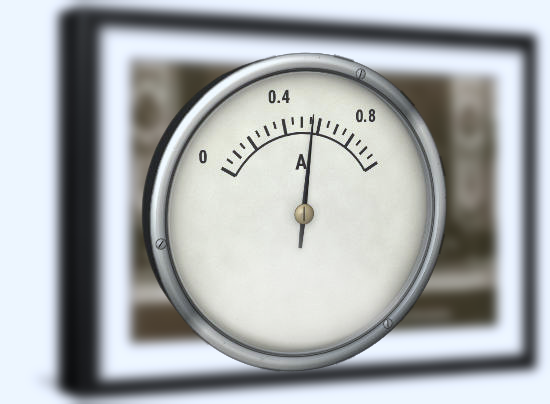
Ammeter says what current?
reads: 0.55 A
